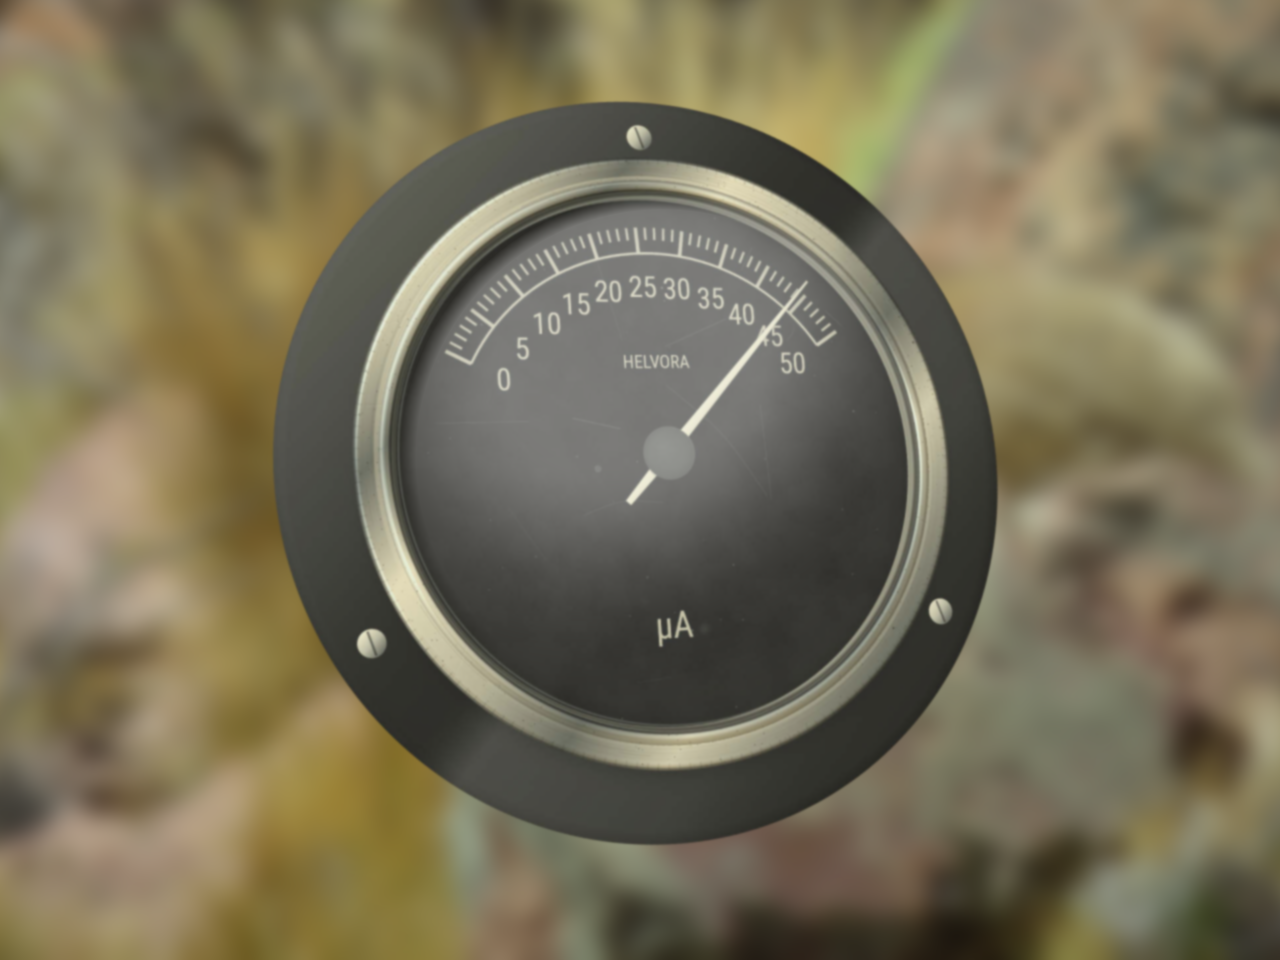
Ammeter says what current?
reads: 44 µA
